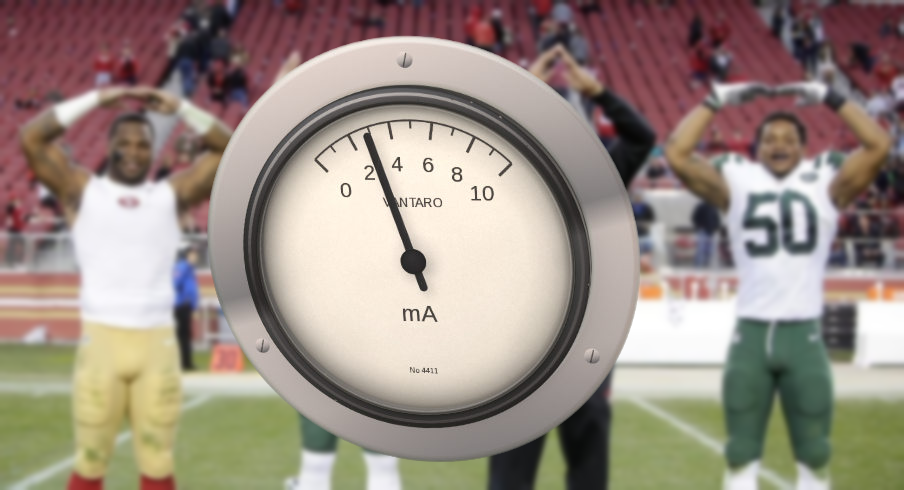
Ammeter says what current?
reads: 3 mA
